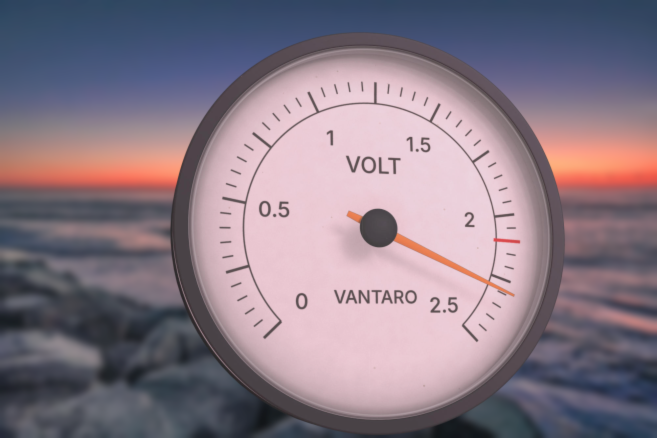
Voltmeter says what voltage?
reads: 2.3 V
